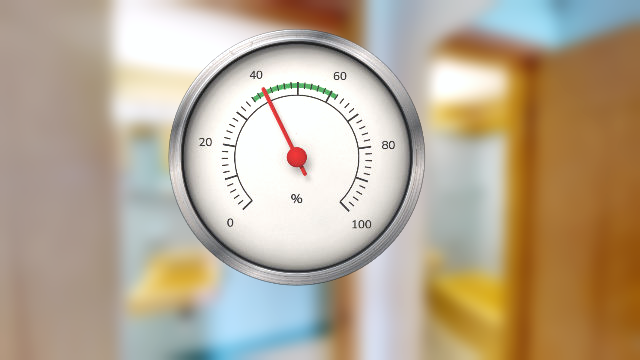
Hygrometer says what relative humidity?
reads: 40 %
